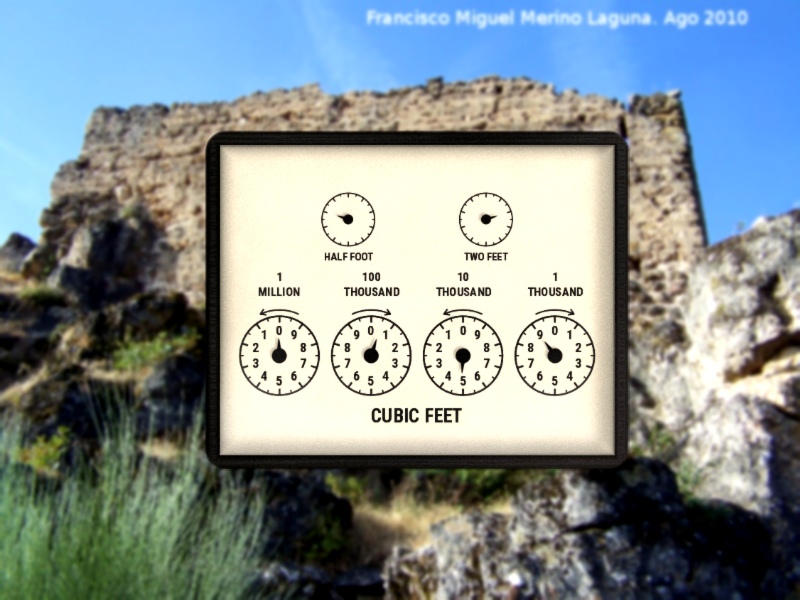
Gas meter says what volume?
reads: 4900 ft³
